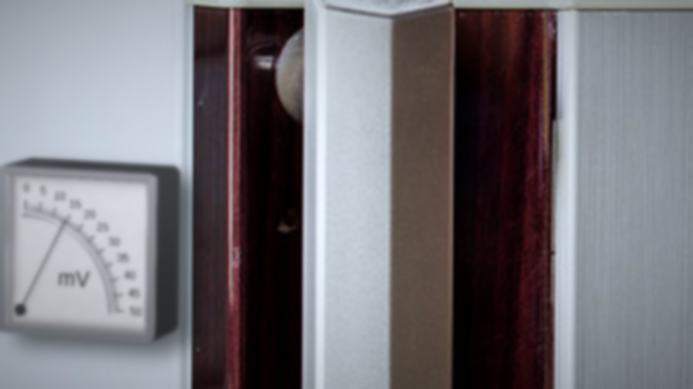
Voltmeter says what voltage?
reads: 15 mV
